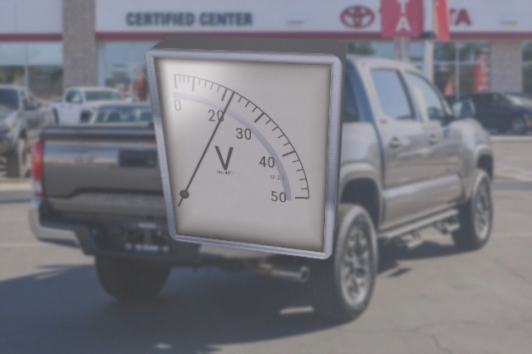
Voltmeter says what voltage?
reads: 22 V
